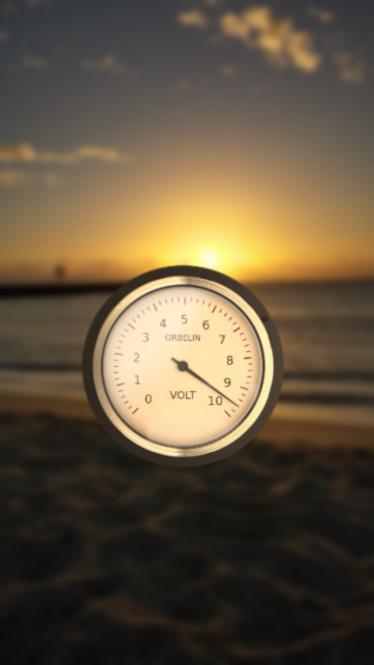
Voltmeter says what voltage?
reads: 9.6 V
